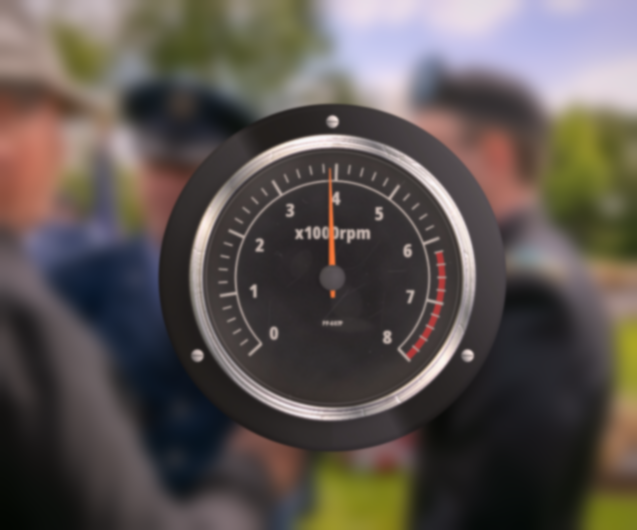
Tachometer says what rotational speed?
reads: 3900 rpm
